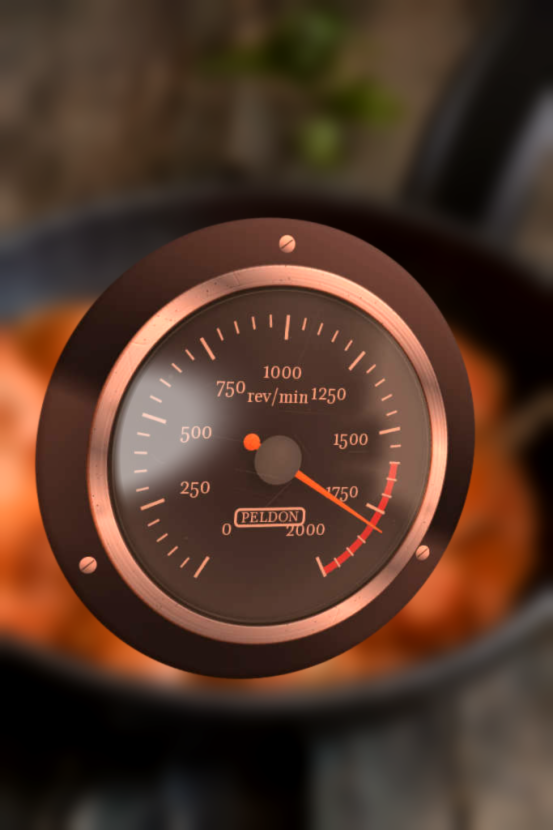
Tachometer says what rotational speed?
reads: 1800 rpm
